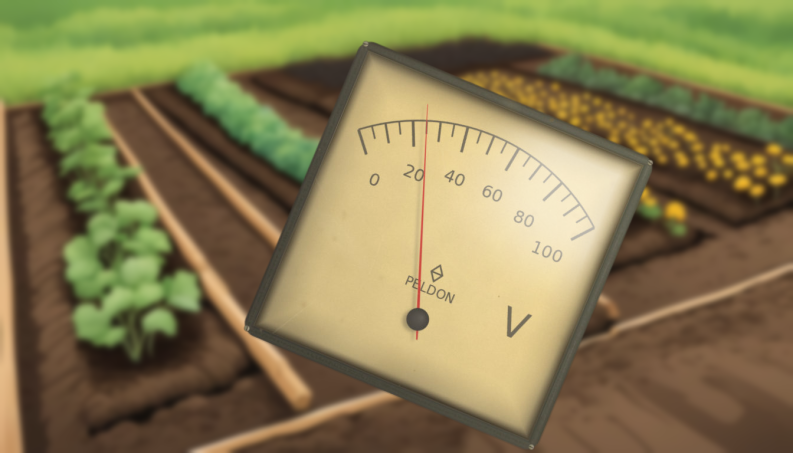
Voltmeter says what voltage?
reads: 25 V
